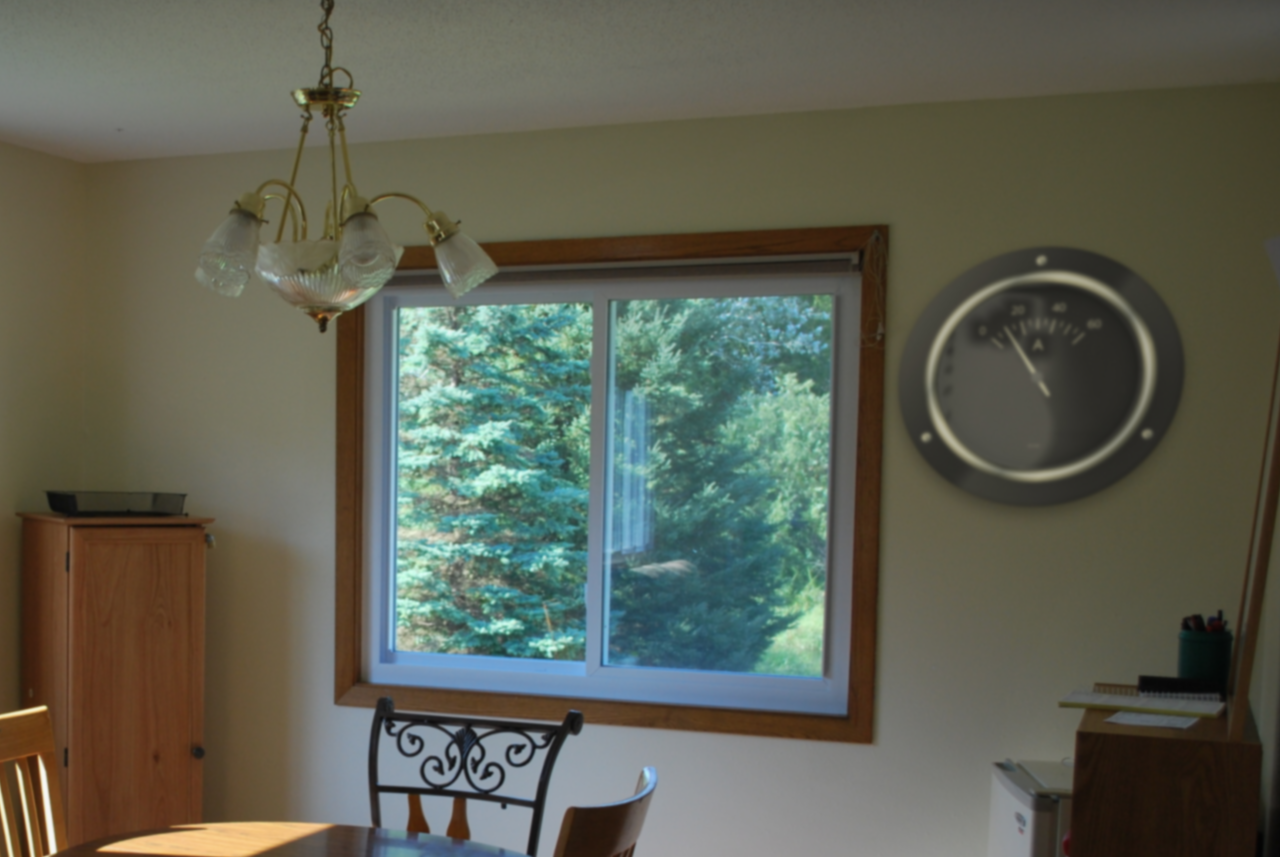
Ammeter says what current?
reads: 10 A
